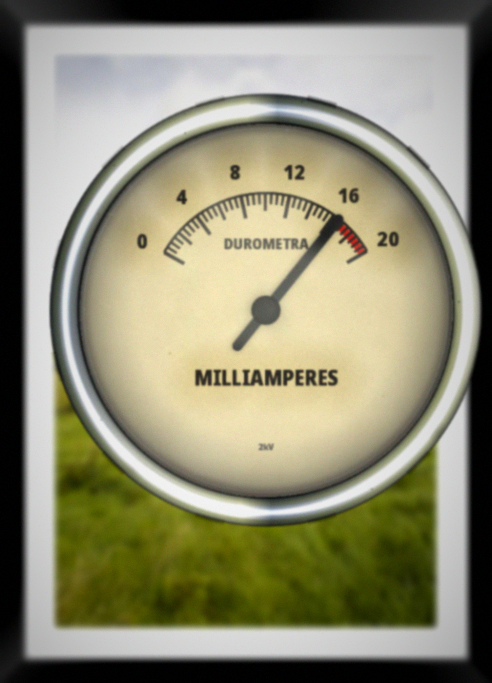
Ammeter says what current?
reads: 16.5 mA
